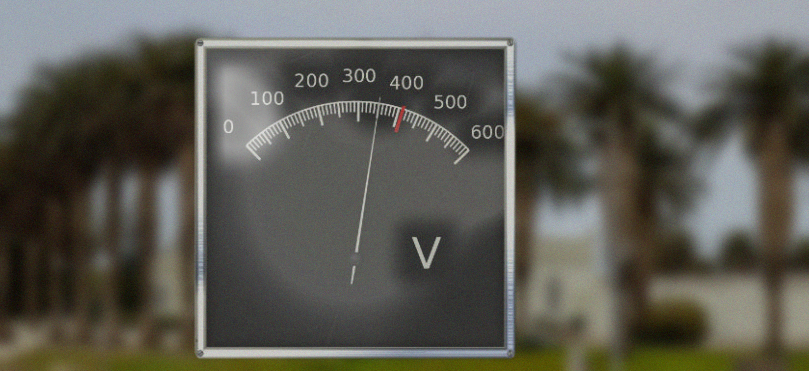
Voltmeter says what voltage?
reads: 350 V
